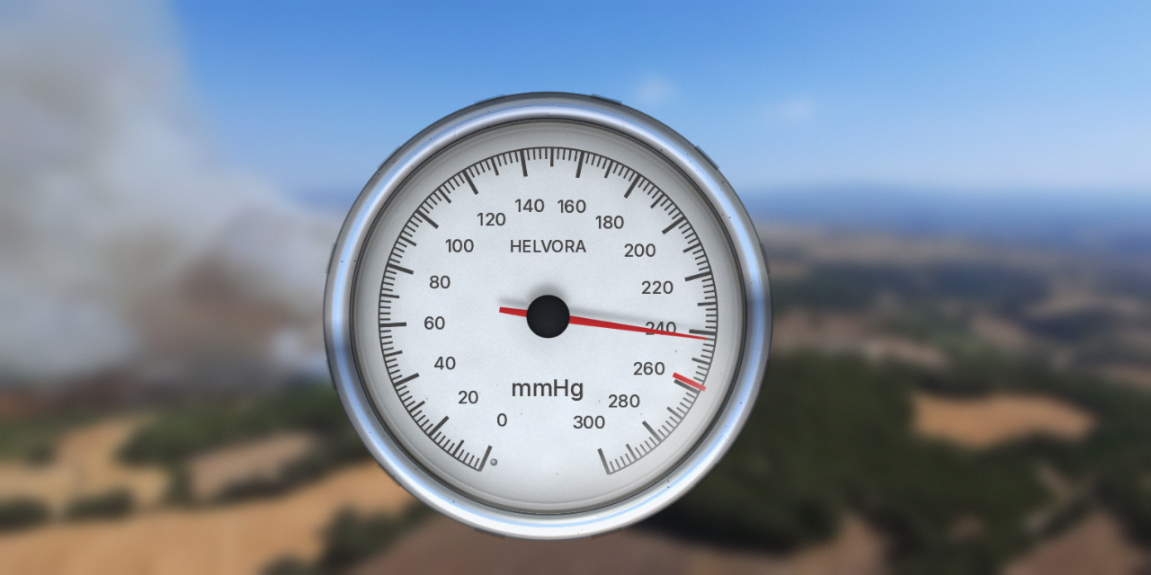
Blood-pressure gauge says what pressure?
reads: 242 mmHg
